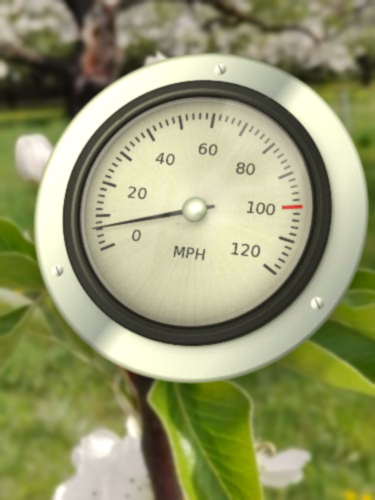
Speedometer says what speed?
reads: 6 mph
